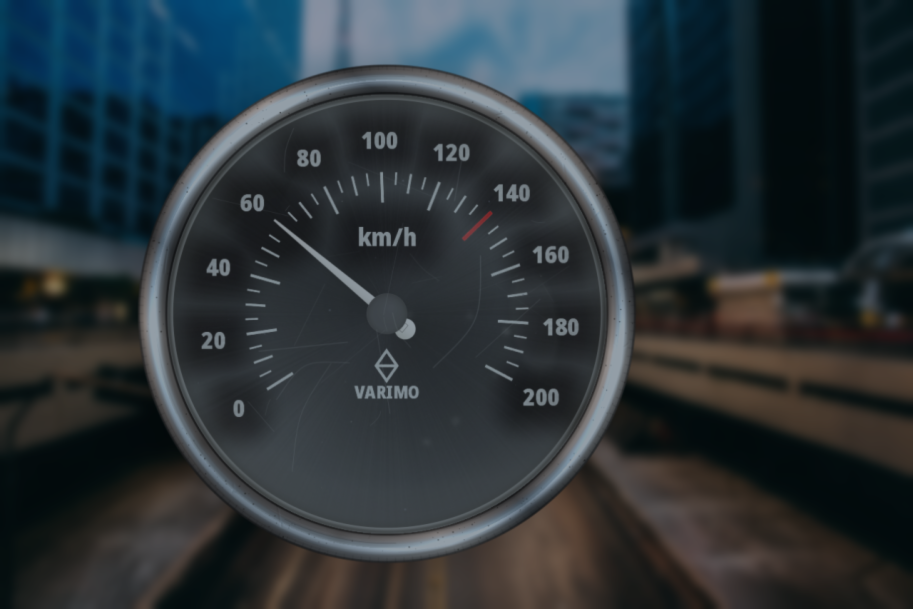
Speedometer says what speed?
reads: 60 km/h
